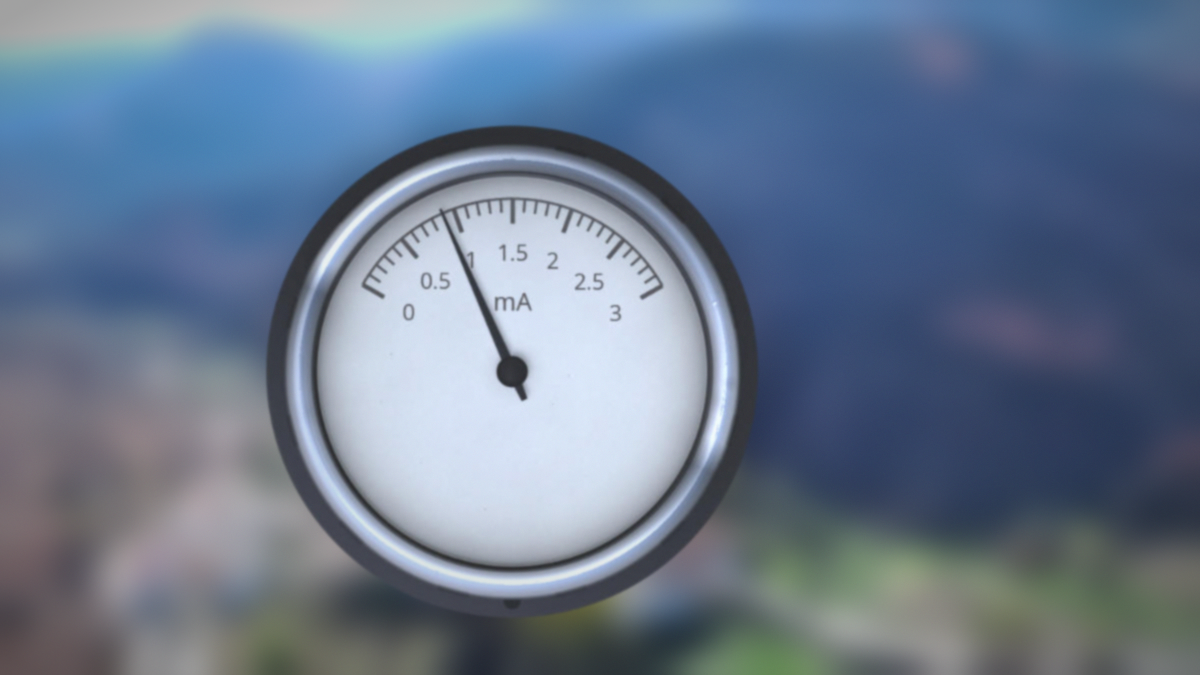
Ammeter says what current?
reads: 0.9 mA
